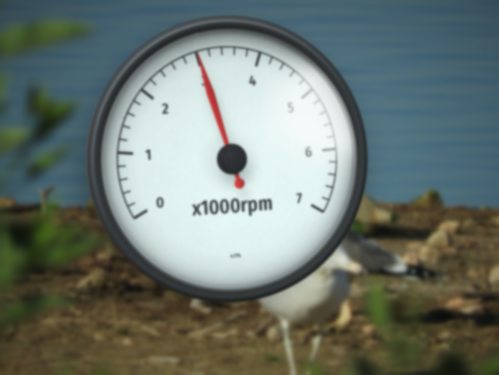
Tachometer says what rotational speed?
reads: 3000 rpm
